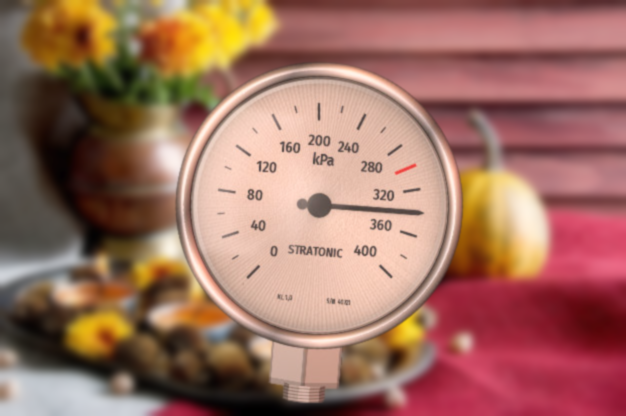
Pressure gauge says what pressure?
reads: 340 kPa
